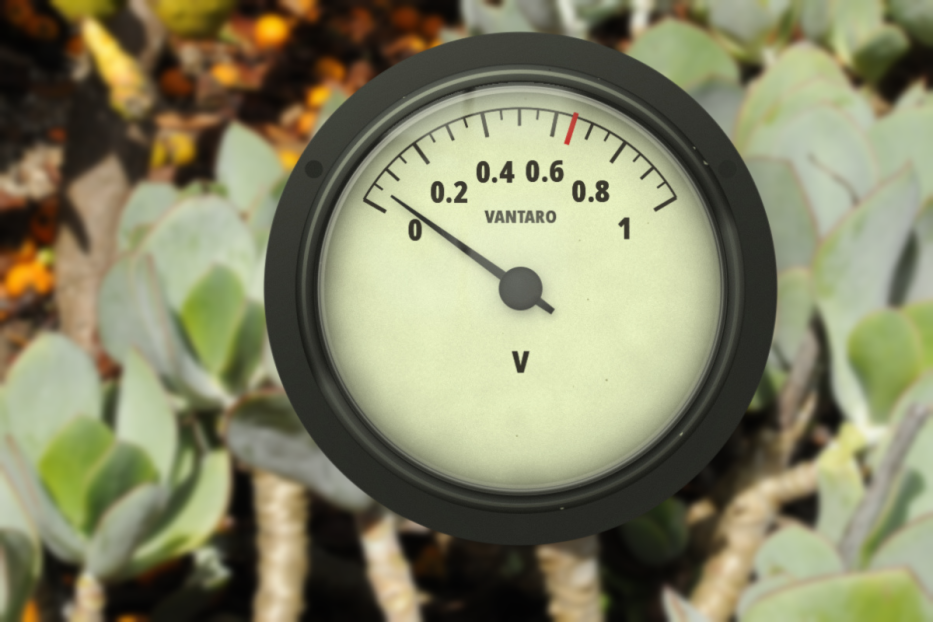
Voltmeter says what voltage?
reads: 0.05 V
